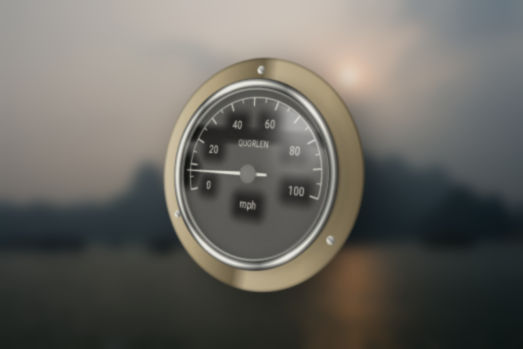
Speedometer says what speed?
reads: 7.5 mph
